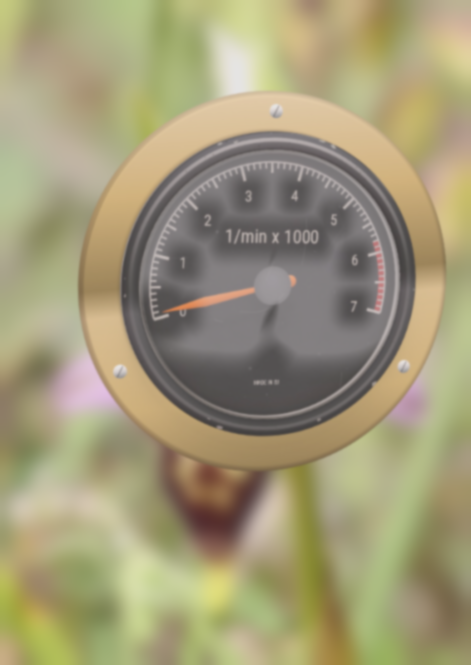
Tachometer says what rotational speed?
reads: 100 rpm
